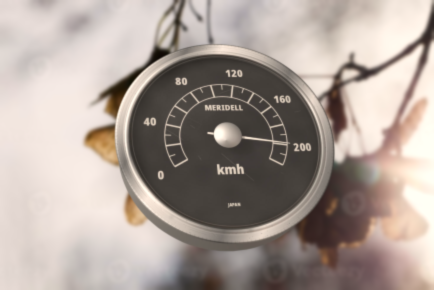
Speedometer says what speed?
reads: 200 km/h
